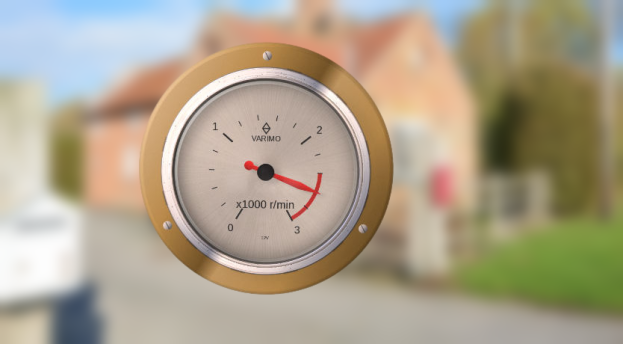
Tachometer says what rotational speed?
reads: 2600 rpm
